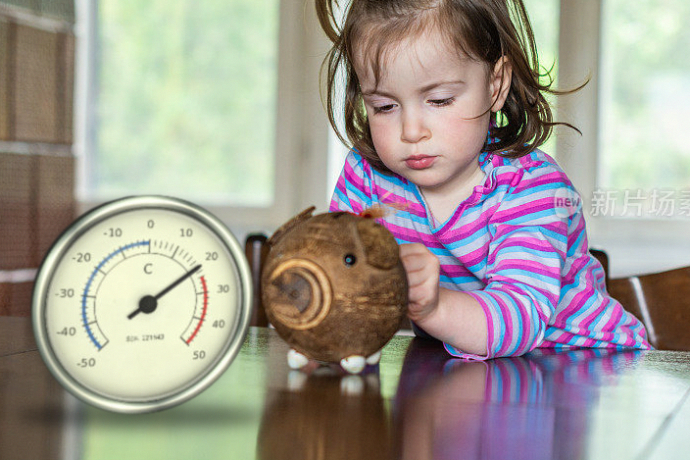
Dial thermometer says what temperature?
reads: 20 °C
